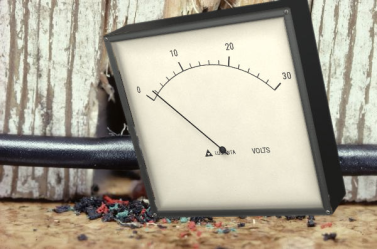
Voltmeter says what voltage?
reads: 2 V
